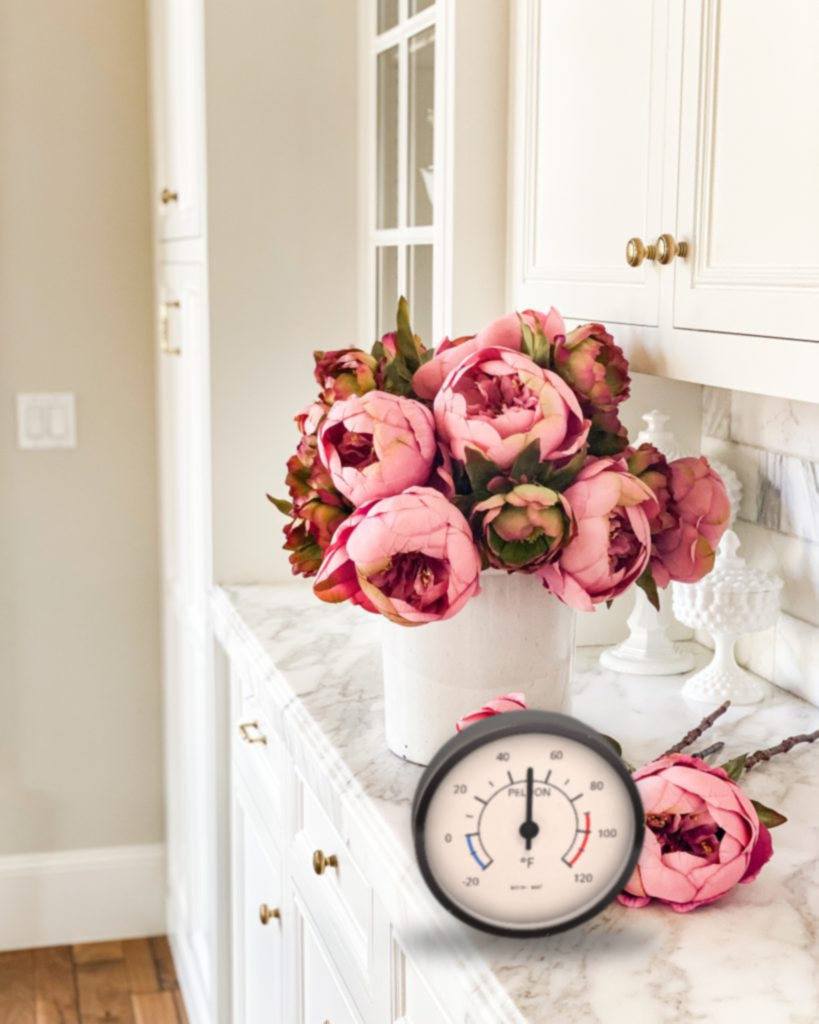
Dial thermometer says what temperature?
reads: 50 °F
